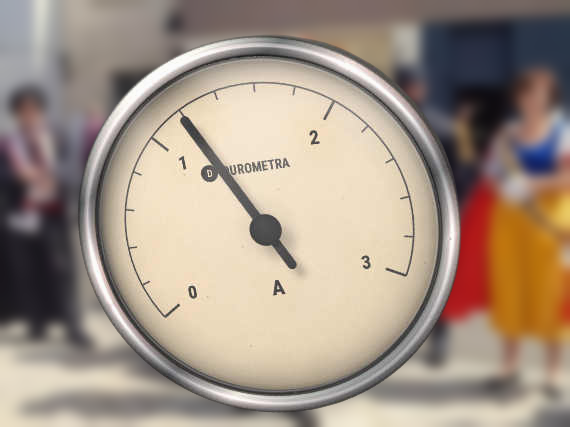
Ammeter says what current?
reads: 1.2 A
